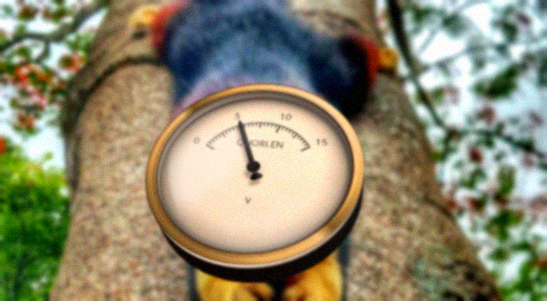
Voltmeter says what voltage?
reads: 5 V
